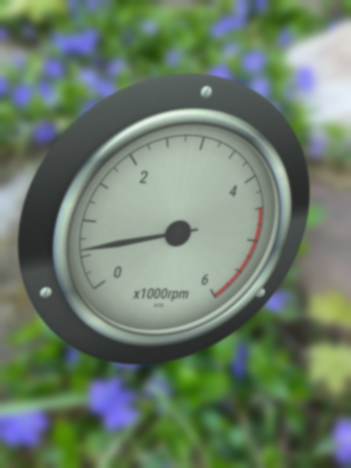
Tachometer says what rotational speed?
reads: 625 rpm
